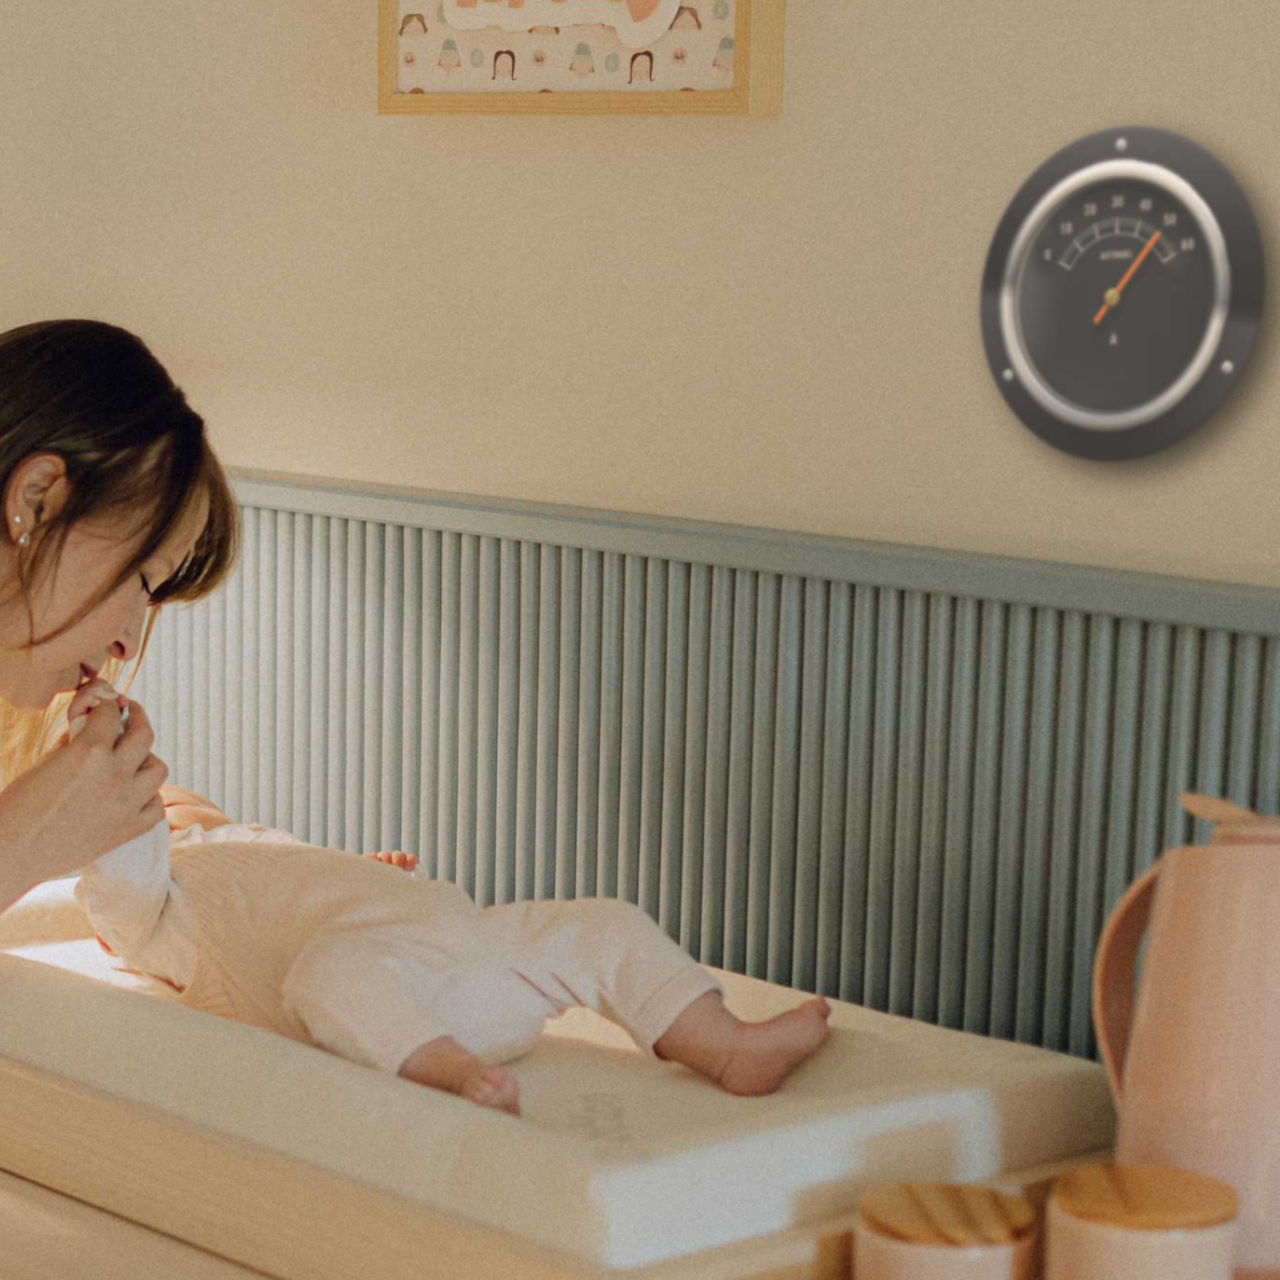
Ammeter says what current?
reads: 50 A
